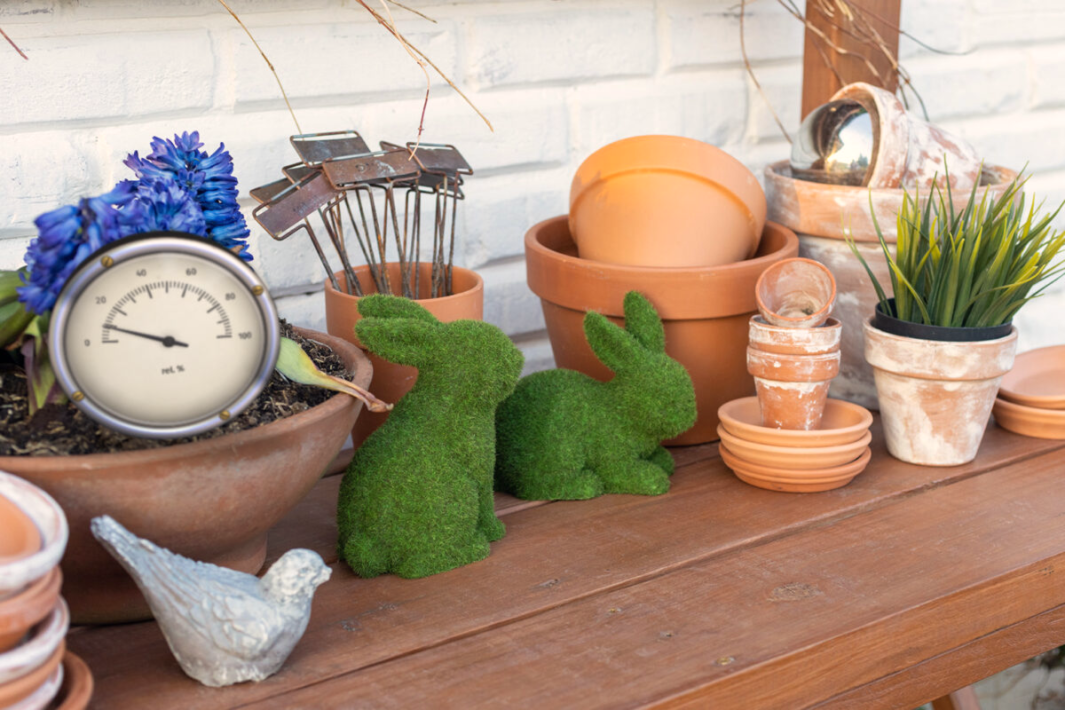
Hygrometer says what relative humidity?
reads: 10 %
